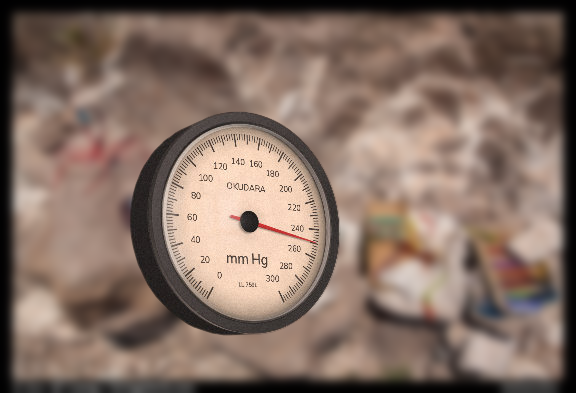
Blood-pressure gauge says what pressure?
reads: 250 mmHg
